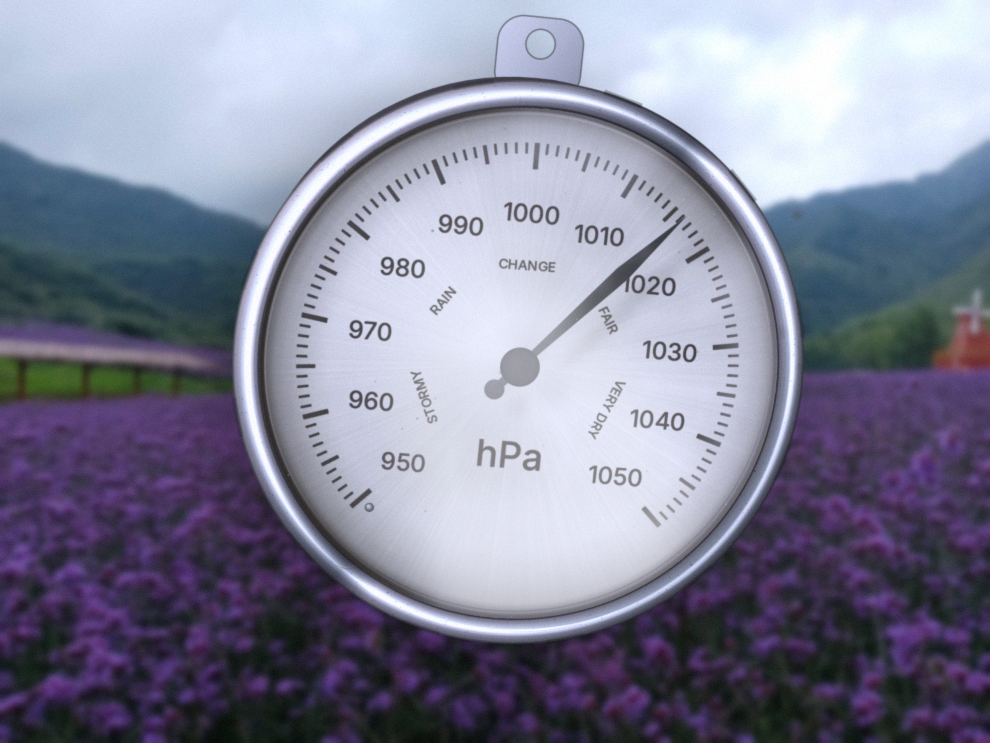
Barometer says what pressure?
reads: 1016 hPa
